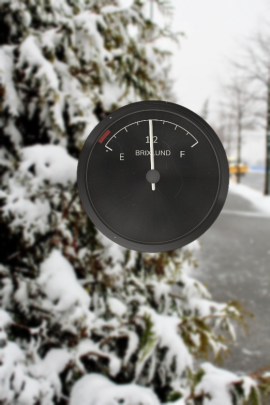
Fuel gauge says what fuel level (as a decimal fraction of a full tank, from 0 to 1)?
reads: 0.5
